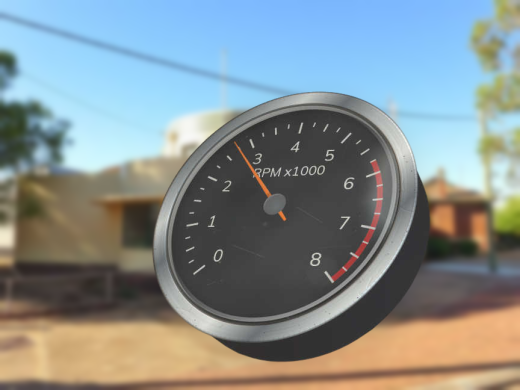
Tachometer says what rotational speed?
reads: 2750 rpm
